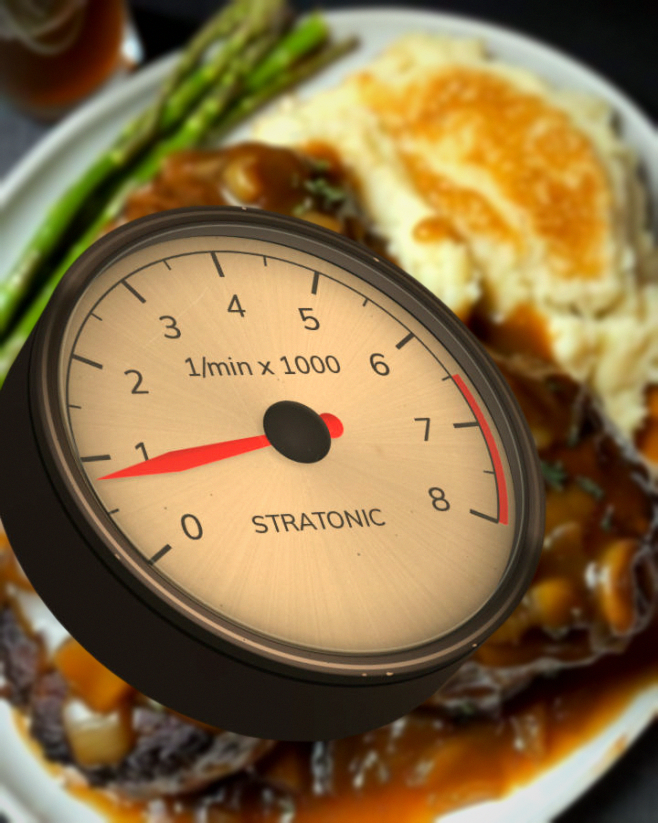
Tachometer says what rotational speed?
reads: 750 rpm
